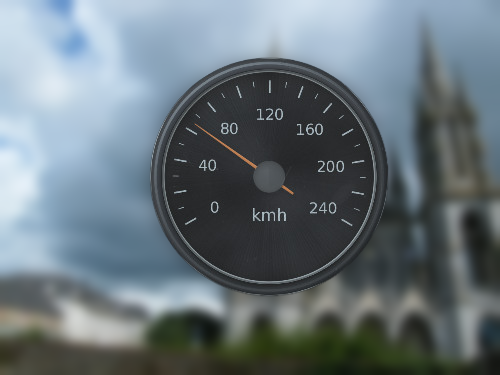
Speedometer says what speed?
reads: 65 km/h
